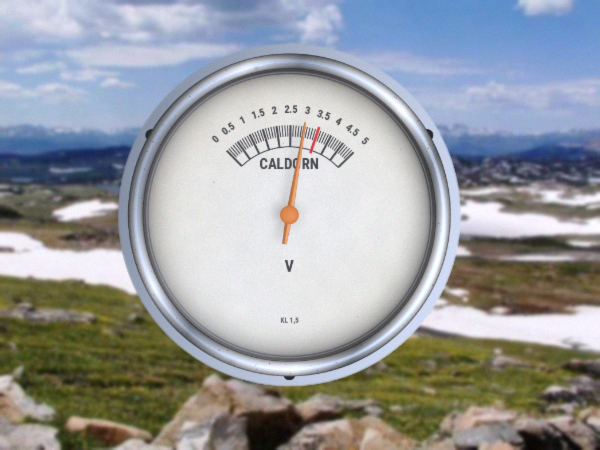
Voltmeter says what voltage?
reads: 3 V
